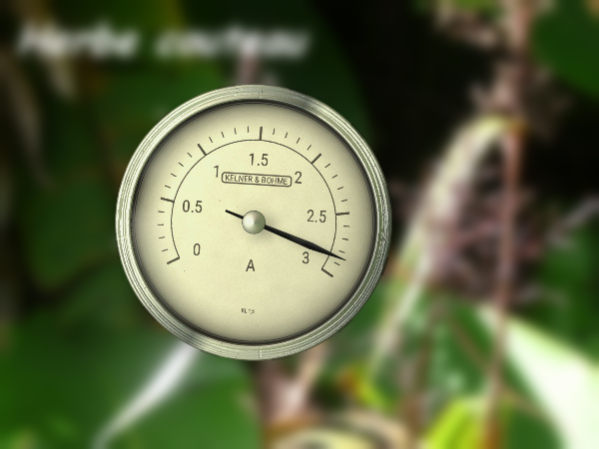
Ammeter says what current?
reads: 2.85 A
